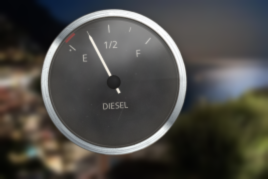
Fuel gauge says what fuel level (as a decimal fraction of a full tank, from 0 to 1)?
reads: 0.25
